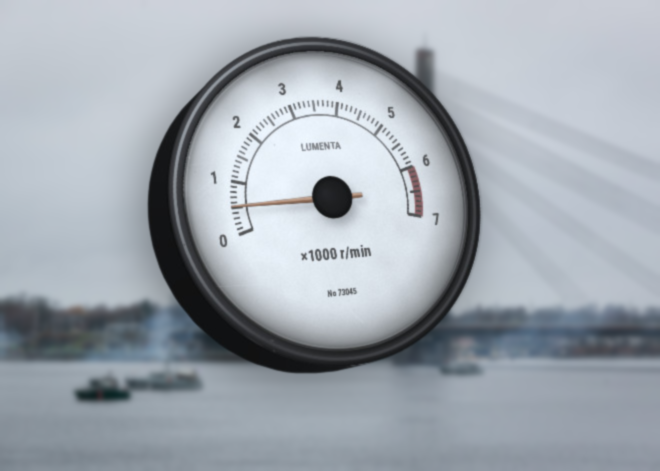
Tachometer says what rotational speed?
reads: 500 rpm
